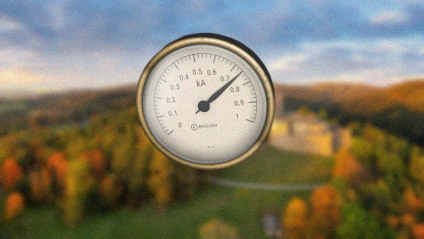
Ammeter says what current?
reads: 0.74 kA
